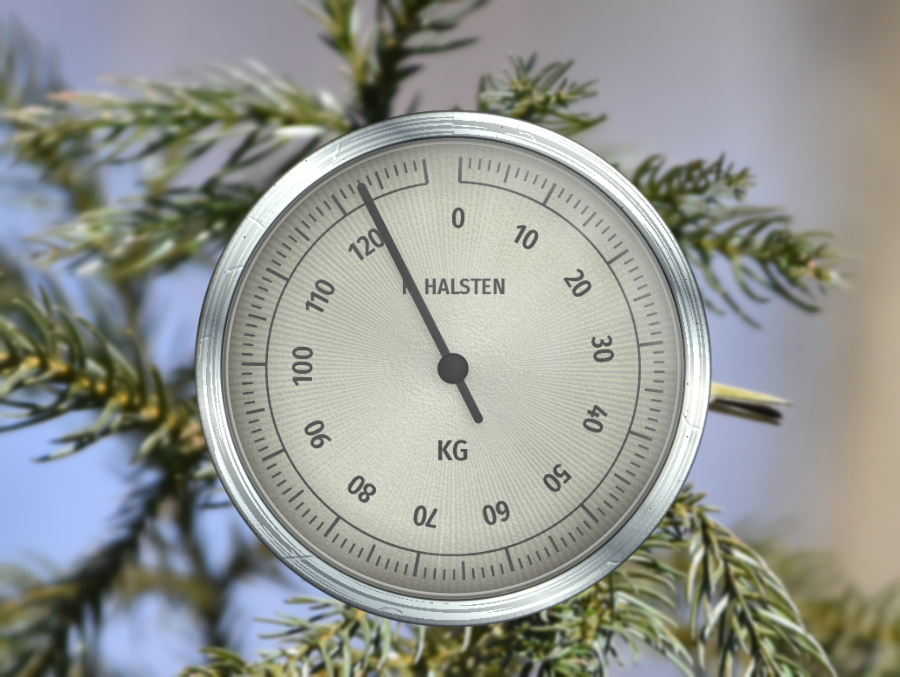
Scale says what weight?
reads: 123 kg
